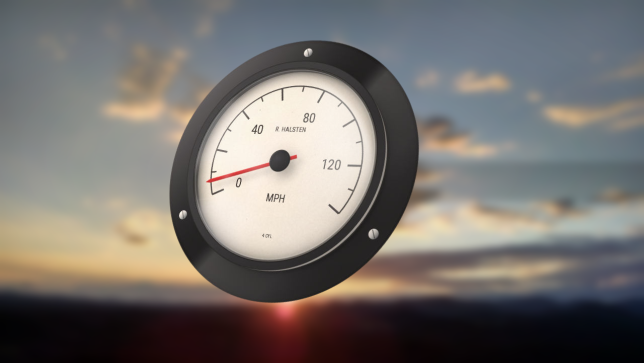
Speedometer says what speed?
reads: 5 mph
